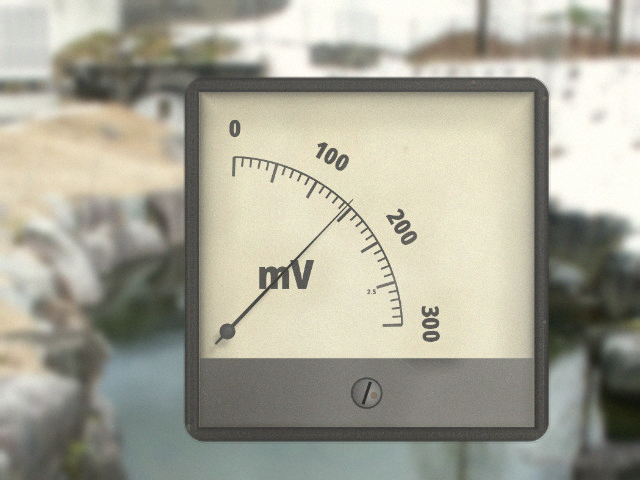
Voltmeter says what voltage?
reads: 145 mV
